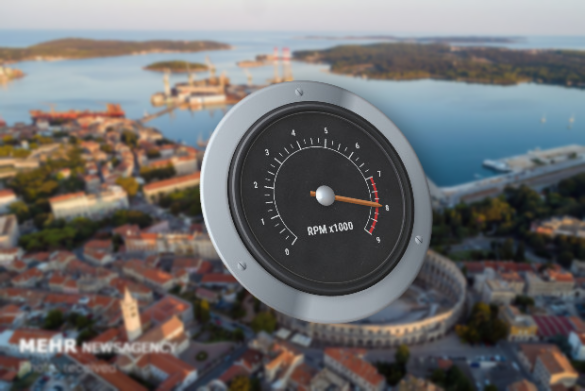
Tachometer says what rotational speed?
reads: 8000 rpm
